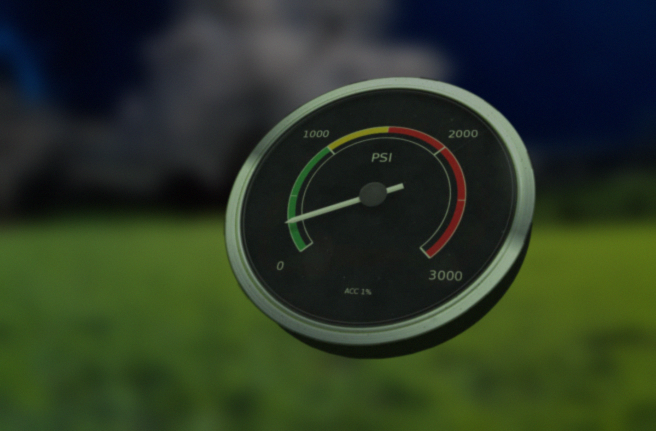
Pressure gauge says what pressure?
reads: 250 psi
